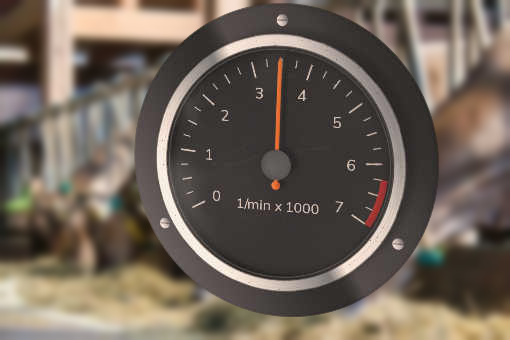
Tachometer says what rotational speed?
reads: 3500 rpm
